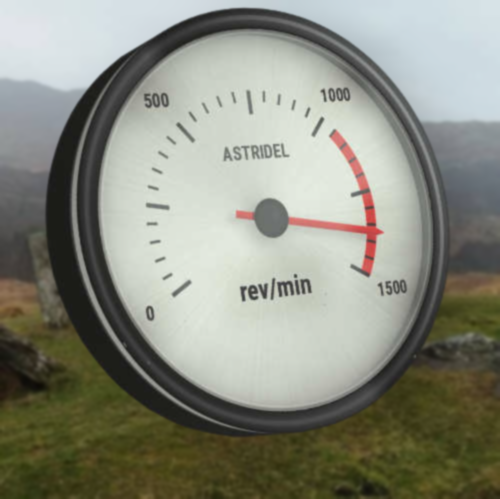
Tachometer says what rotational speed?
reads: 1375 rpm
